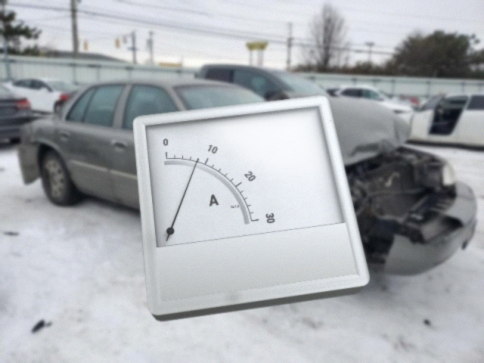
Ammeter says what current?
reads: 8 A
